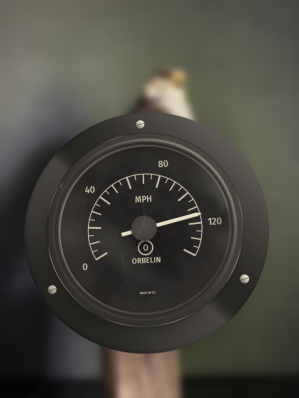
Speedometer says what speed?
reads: 115 mph
